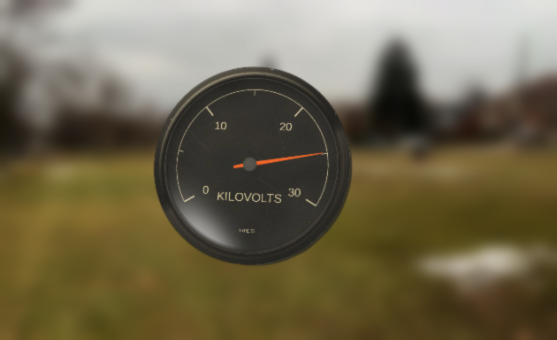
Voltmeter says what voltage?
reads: 25 kV
